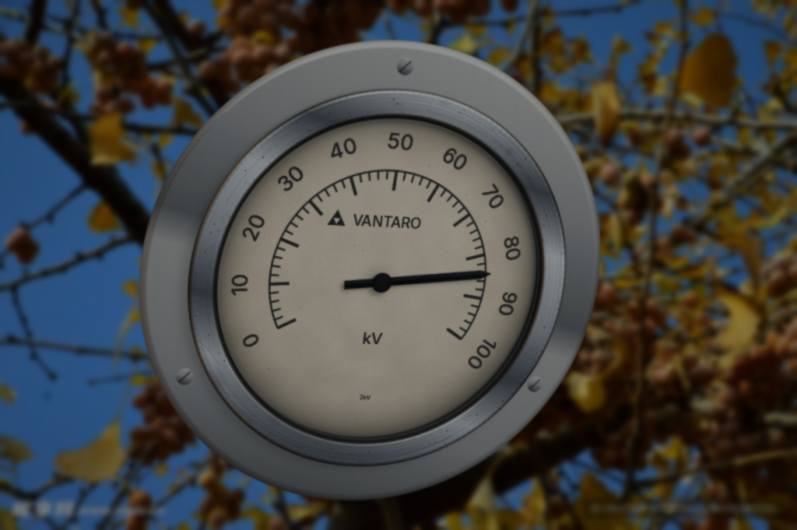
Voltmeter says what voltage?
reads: 84 kV
